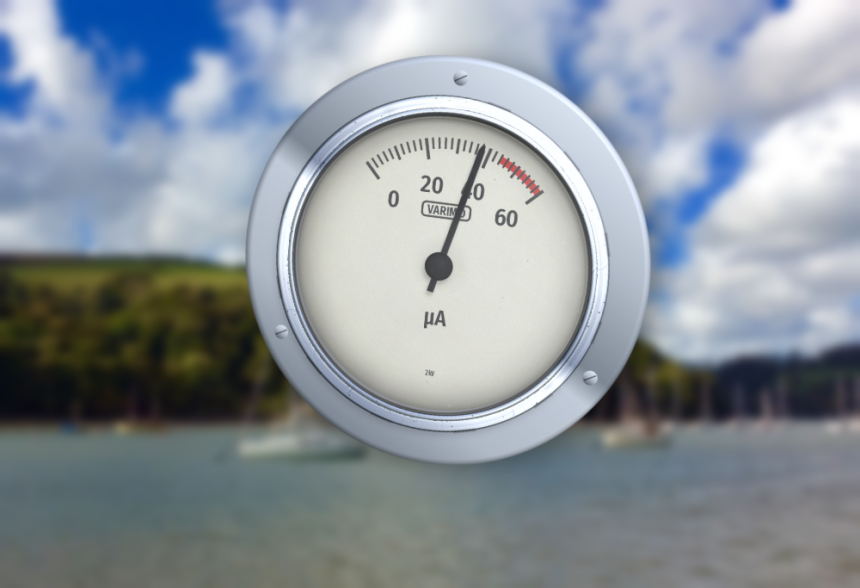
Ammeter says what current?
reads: 38 µA
